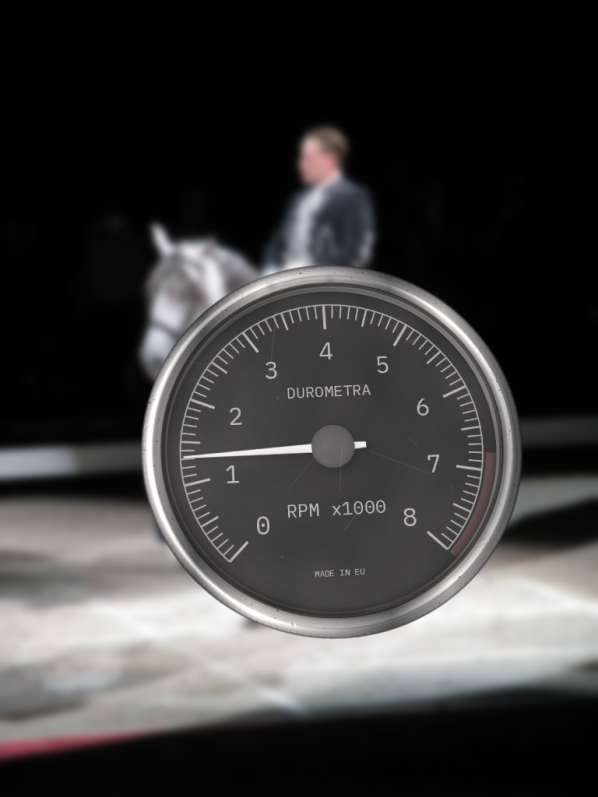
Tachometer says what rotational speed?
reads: 1300 rpm
